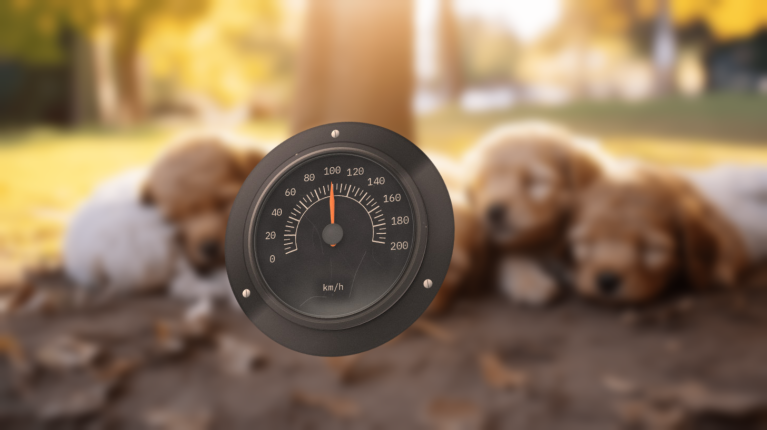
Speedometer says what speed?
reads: 100 km/h
